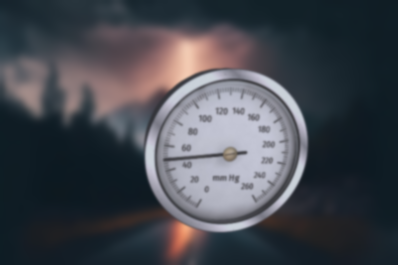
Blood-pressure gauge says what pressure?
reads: 50 mmHg
